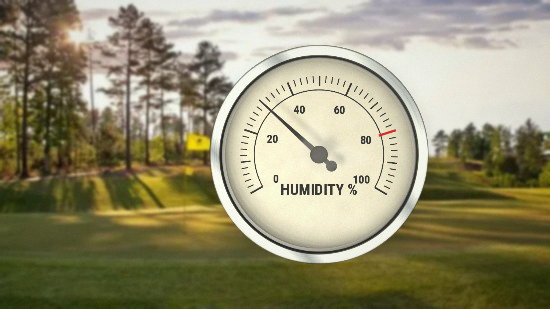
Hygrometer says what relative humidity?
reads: 30 %
